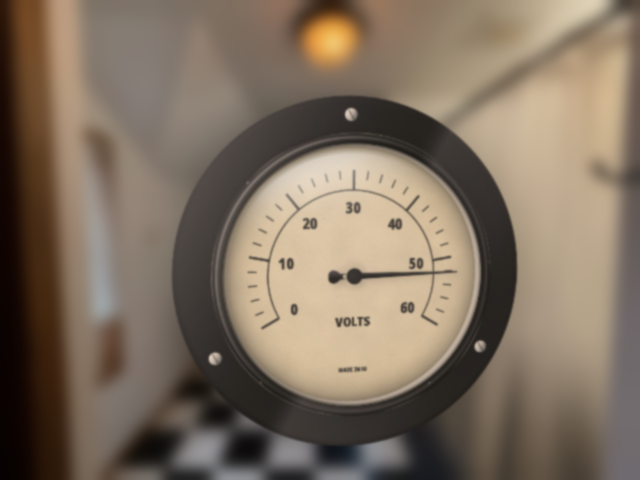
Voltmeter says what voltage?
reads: 52 V
